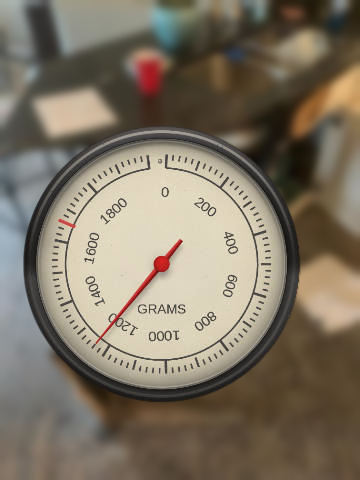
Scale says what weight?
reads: 1240 g
